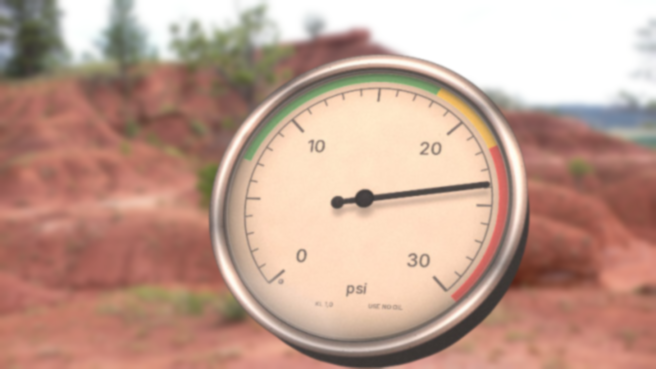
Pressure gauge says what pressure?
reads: 24 psi
